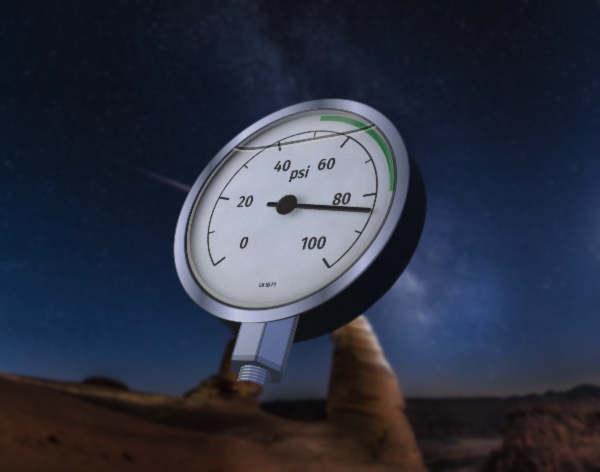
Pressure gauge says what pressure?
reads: 85 psi
